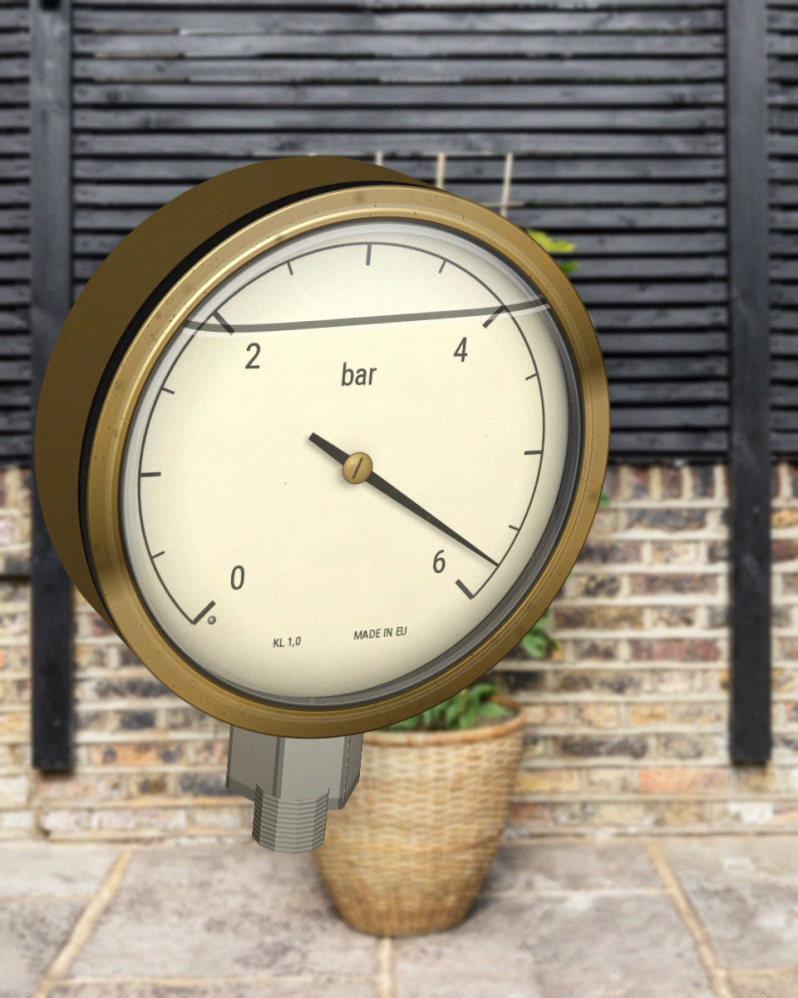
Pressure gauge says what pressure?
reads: 5.75 bar
